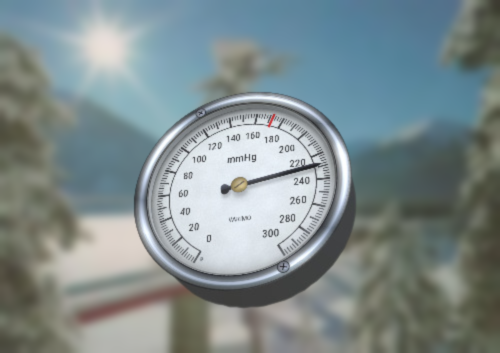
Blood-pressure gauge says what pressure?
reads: 230 mmHg
